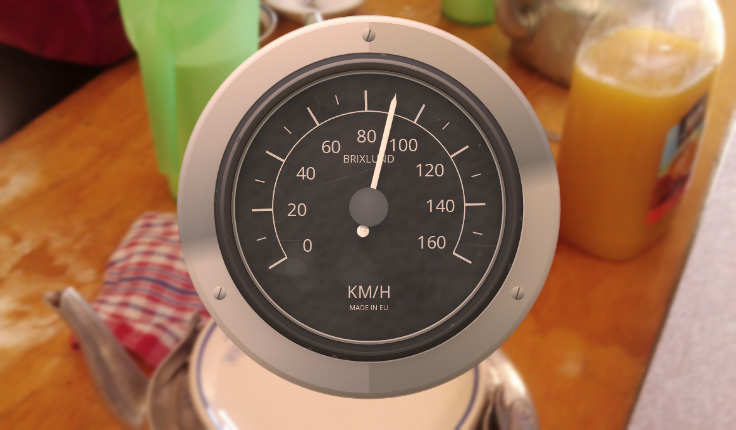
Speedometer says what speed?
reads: 90 km/h
